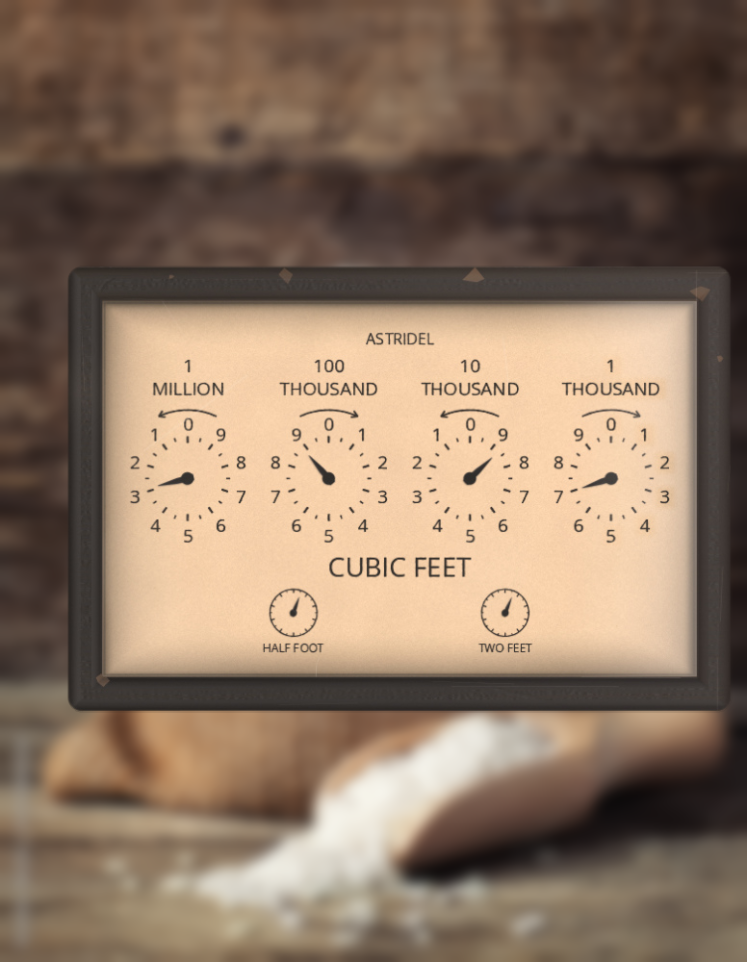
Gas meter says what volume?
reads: 288700 ft³
